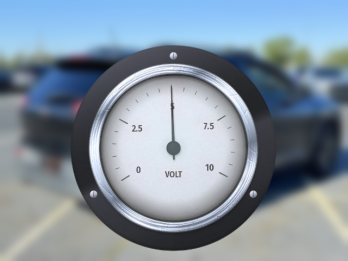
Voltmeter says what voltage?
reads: 5 V
